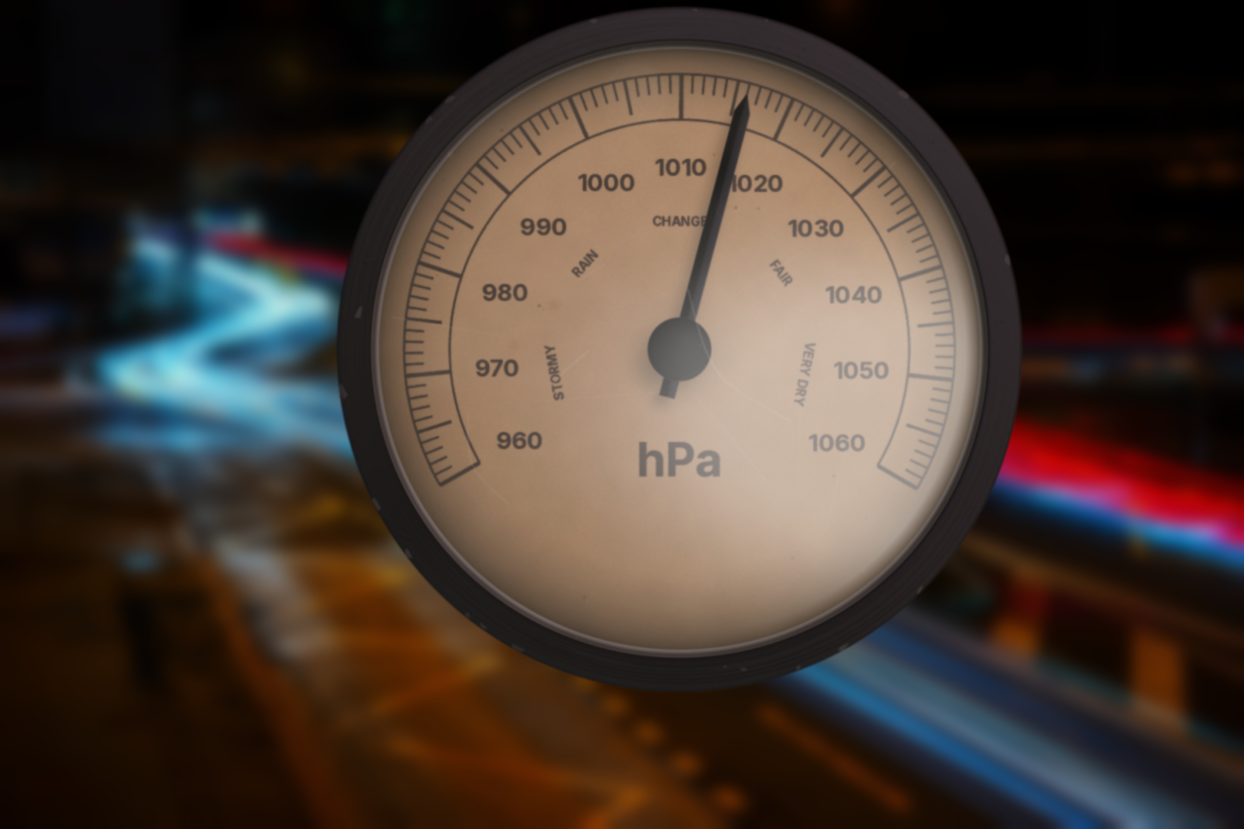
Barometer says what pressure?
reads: 1016 hPa
